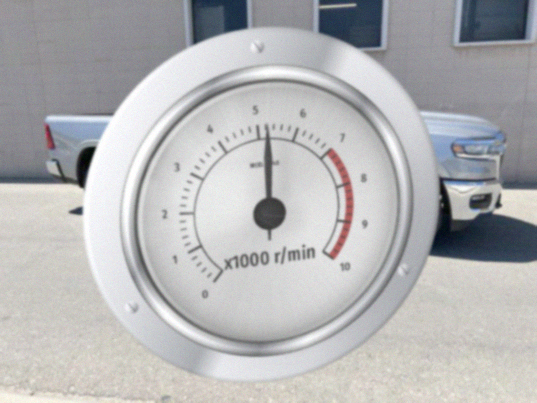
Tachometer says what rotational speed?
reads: 5200 rpm
